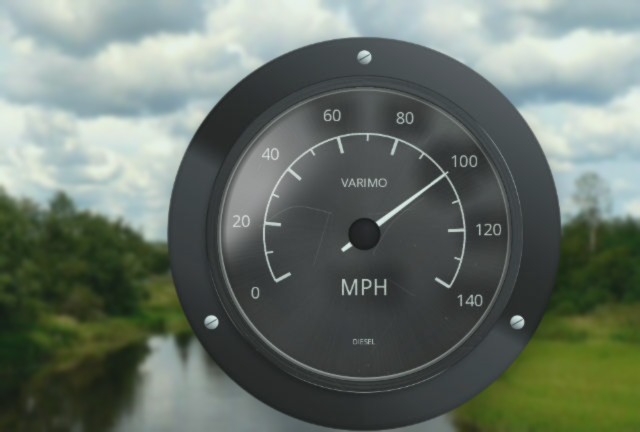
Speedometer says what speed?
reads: 100 mph
